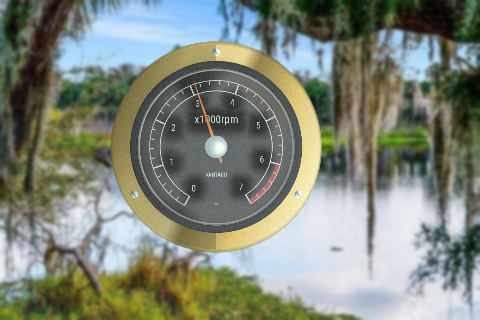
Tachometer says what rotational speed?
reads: 3100 rpm
